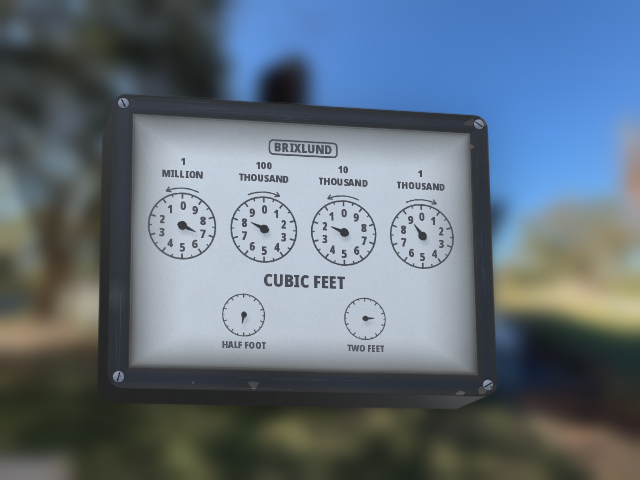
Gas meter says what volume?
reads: 681900 ft³
